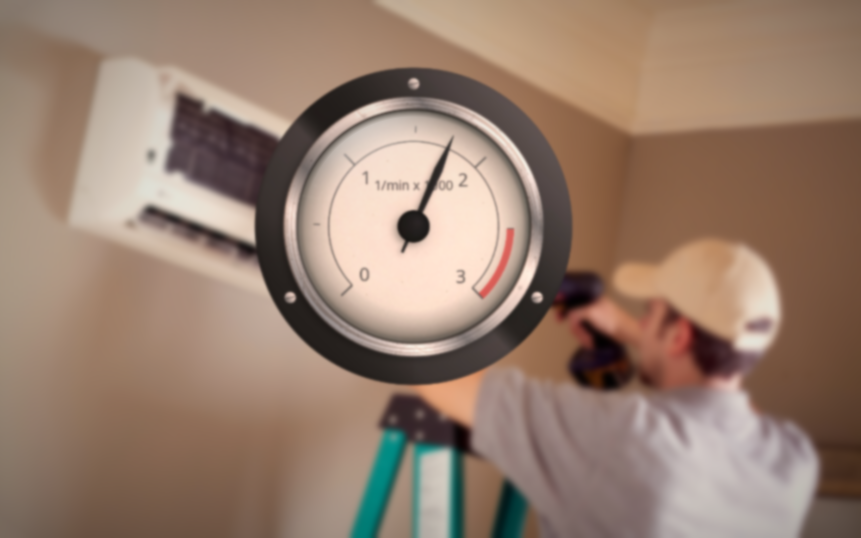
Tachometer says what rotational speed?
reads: 1750 rpm
